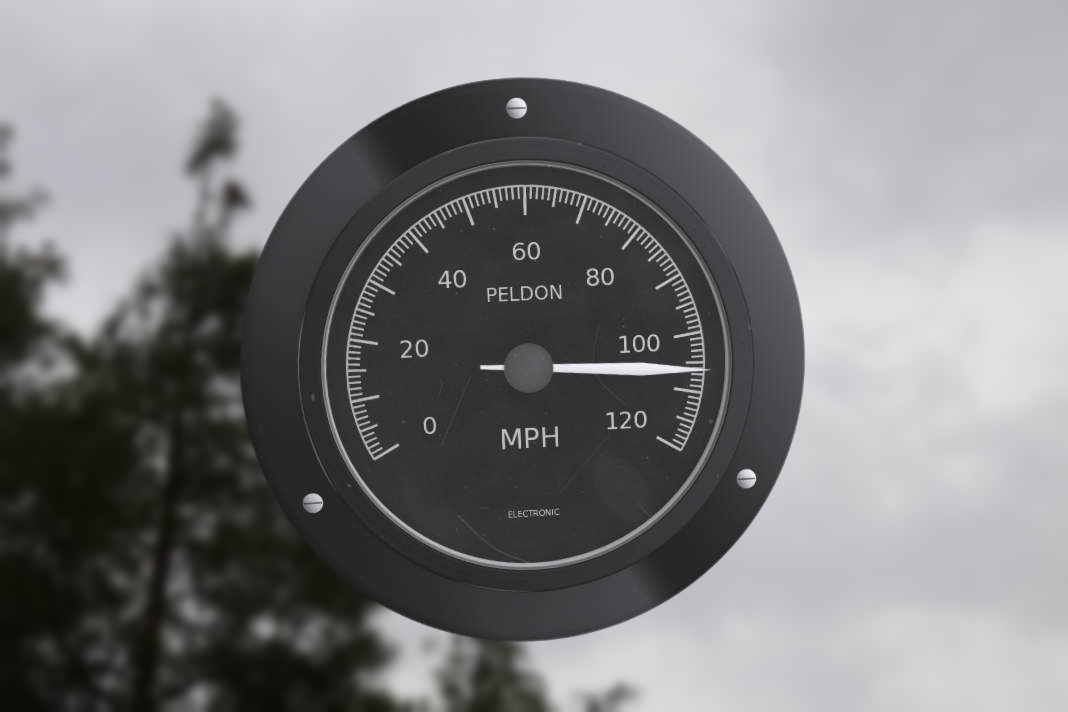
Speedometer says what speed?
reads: 106 mph
